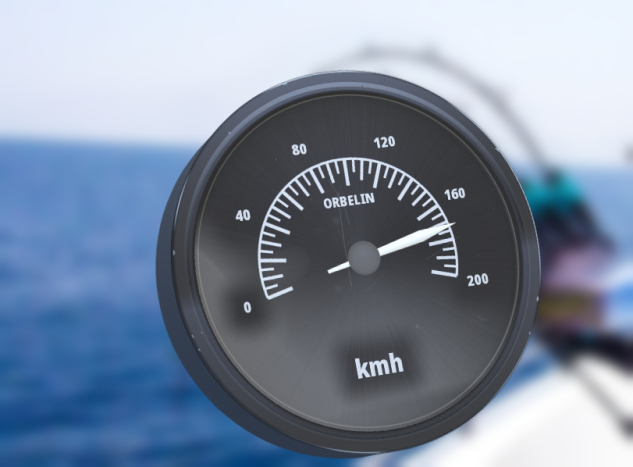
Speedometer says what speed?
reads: 172.5 km/h
